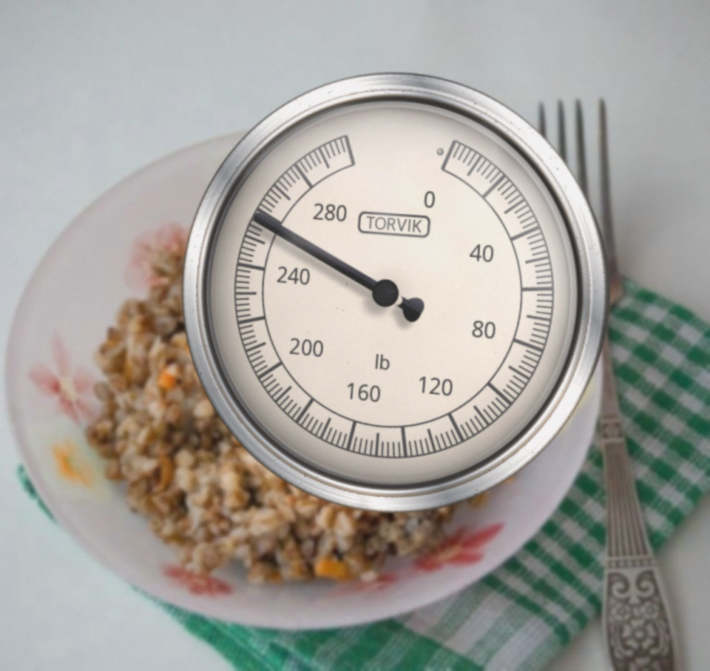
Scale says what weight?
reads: 258 lb
